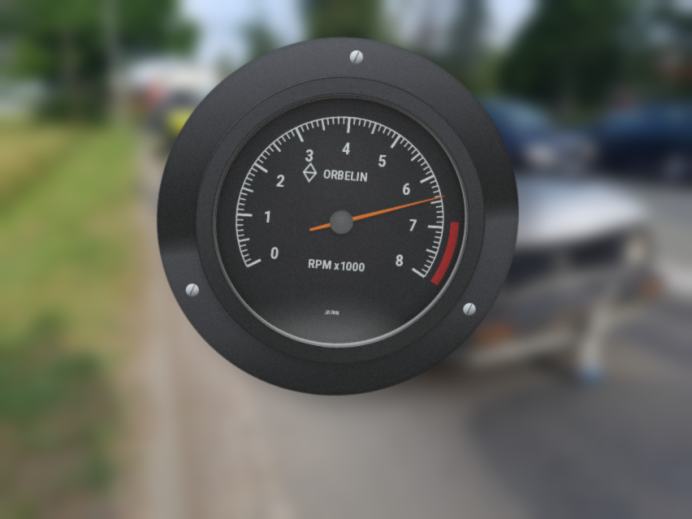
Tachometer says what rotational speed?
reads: 6400 rpm
